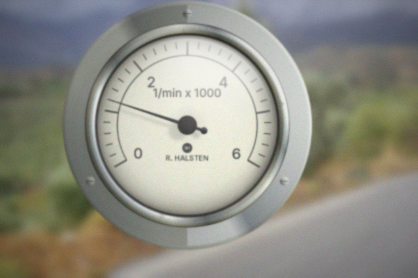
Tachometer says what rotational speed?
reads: 1200 rpm
